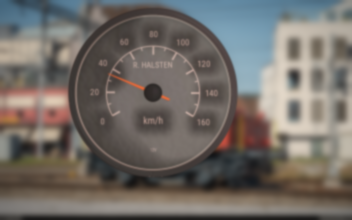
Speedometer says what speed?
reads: 35 km/h
